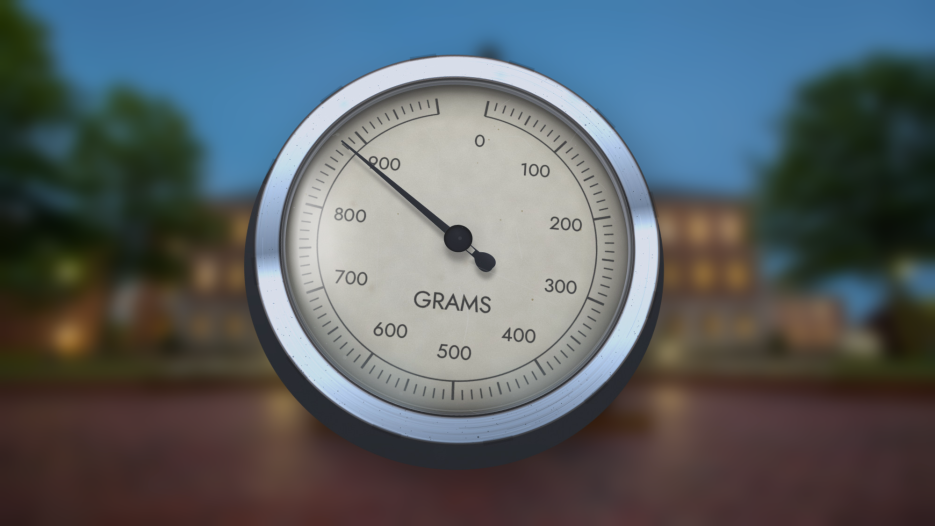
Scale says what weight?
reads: 880 g
